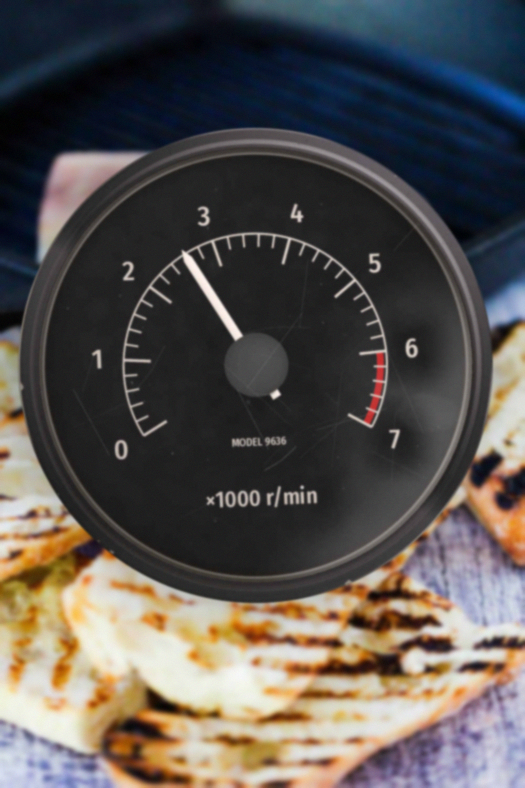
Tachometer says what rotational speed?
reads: 2600 rpm
